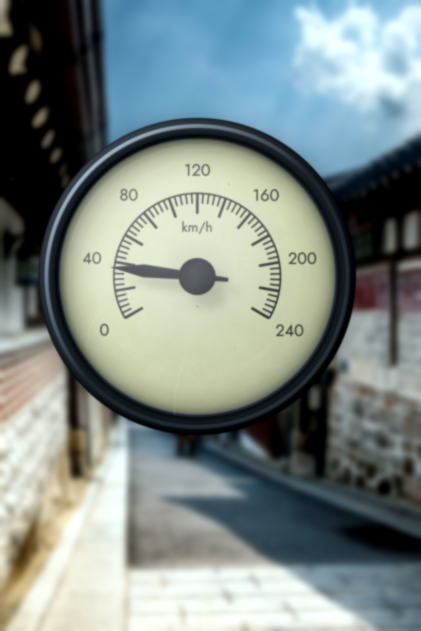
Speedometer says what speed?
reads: 36 km/h
